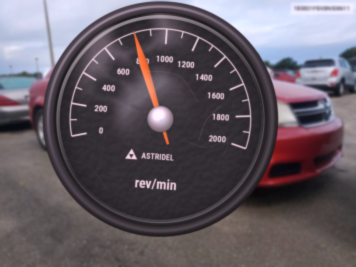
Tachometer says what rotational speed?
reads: 800 rpm
